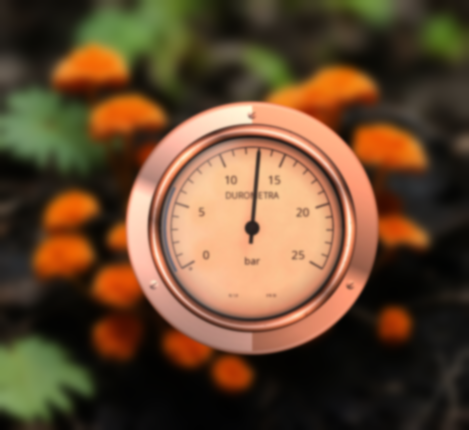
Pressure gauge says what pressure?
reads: 13 bar
